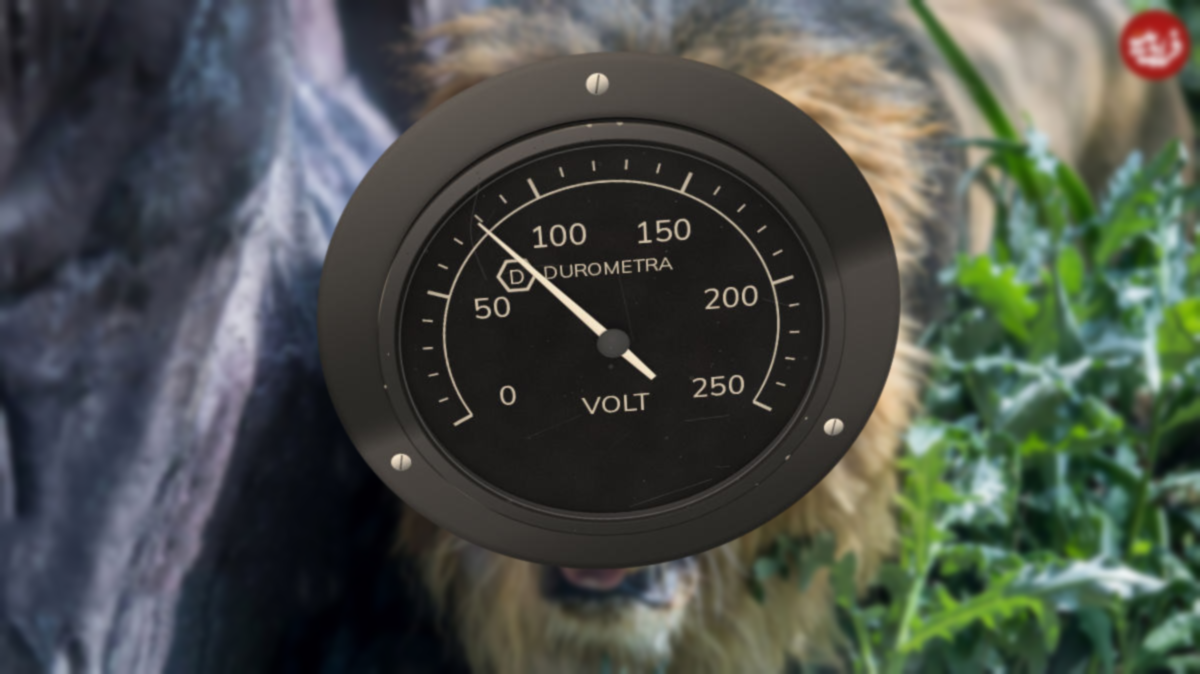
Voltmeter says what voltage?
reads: 80 V
